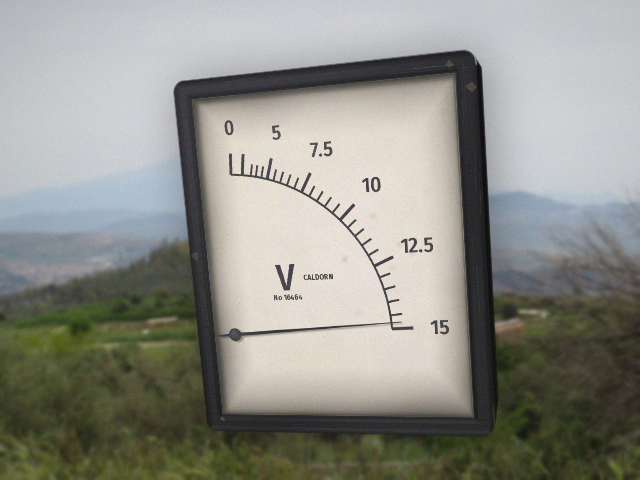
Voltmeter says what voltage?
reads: 14.75 V
